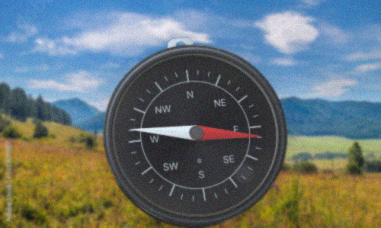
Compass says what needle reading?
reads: 100 °
